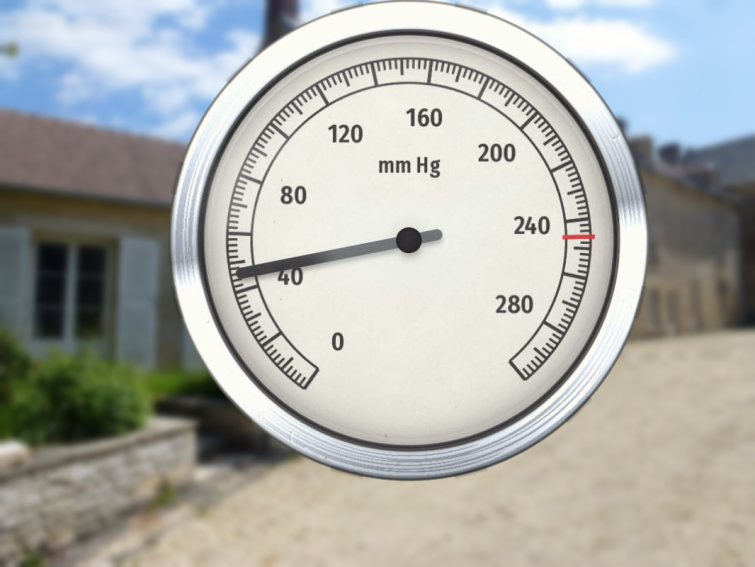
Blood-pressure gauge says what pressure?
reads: 46 mmHg
